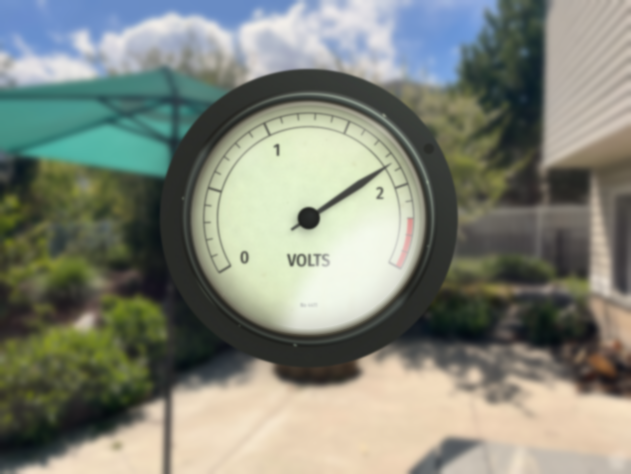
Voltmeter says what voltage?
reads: 1.85 V
